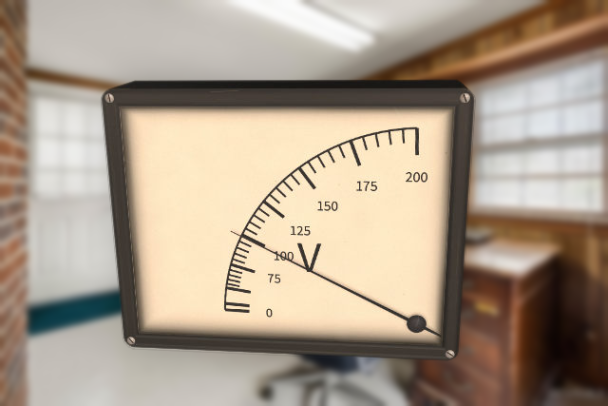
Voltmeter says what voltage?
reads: 100 V
